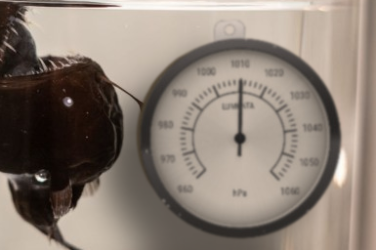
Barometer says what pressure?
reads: 1010 hPa
